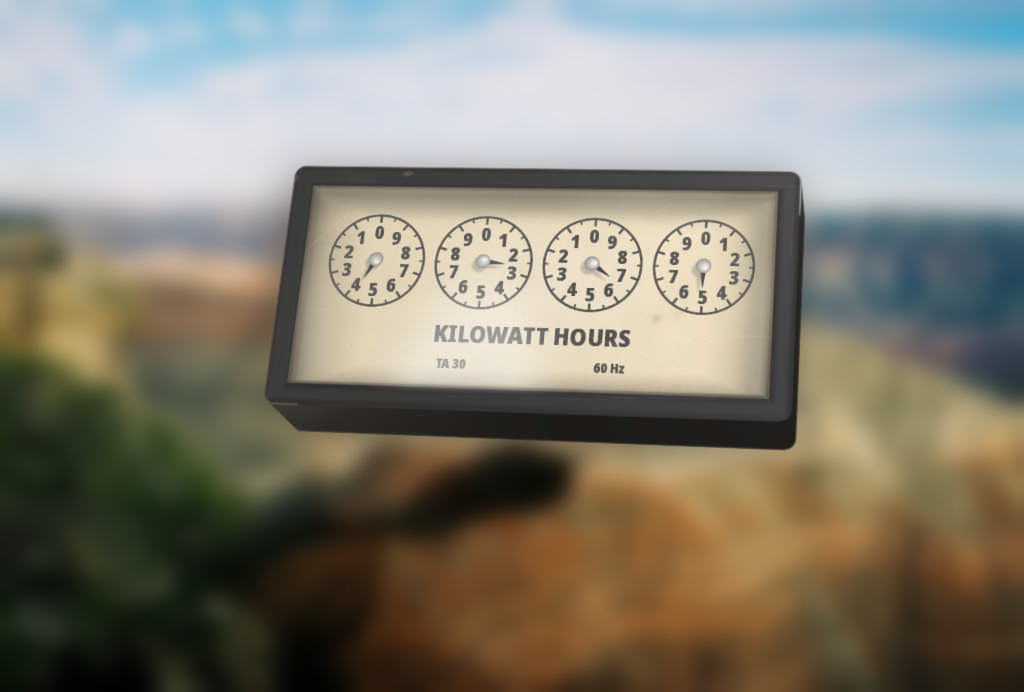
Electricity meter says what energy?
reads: 4265 kWh
